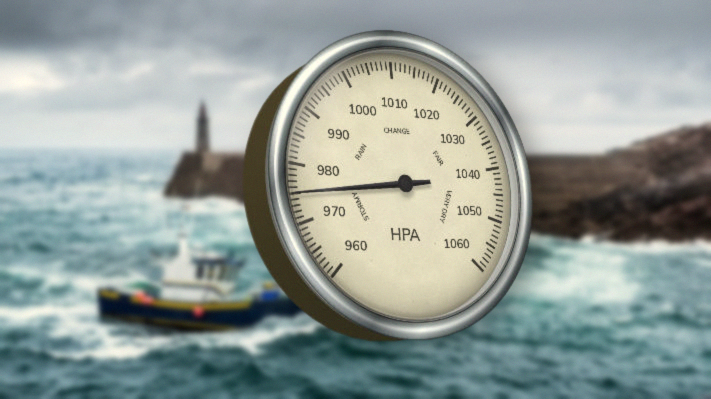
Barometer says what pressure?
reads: 975 hPa
